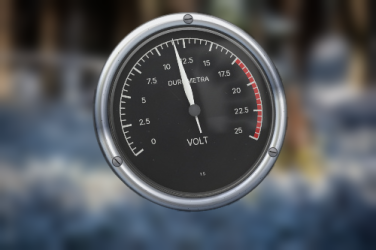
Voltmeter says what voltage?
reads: 11.5 V
